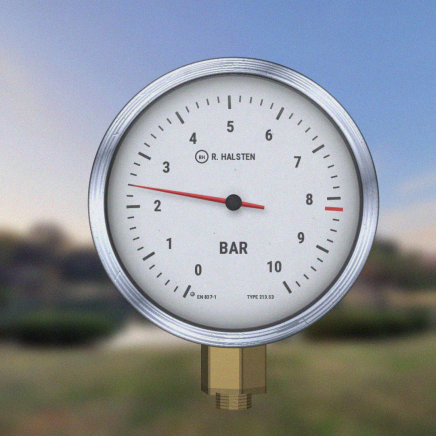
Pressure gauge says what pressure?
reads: 2.4 bar
